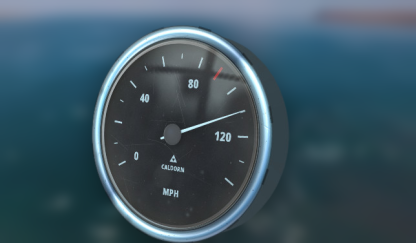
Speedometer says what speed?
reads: 110 mph
